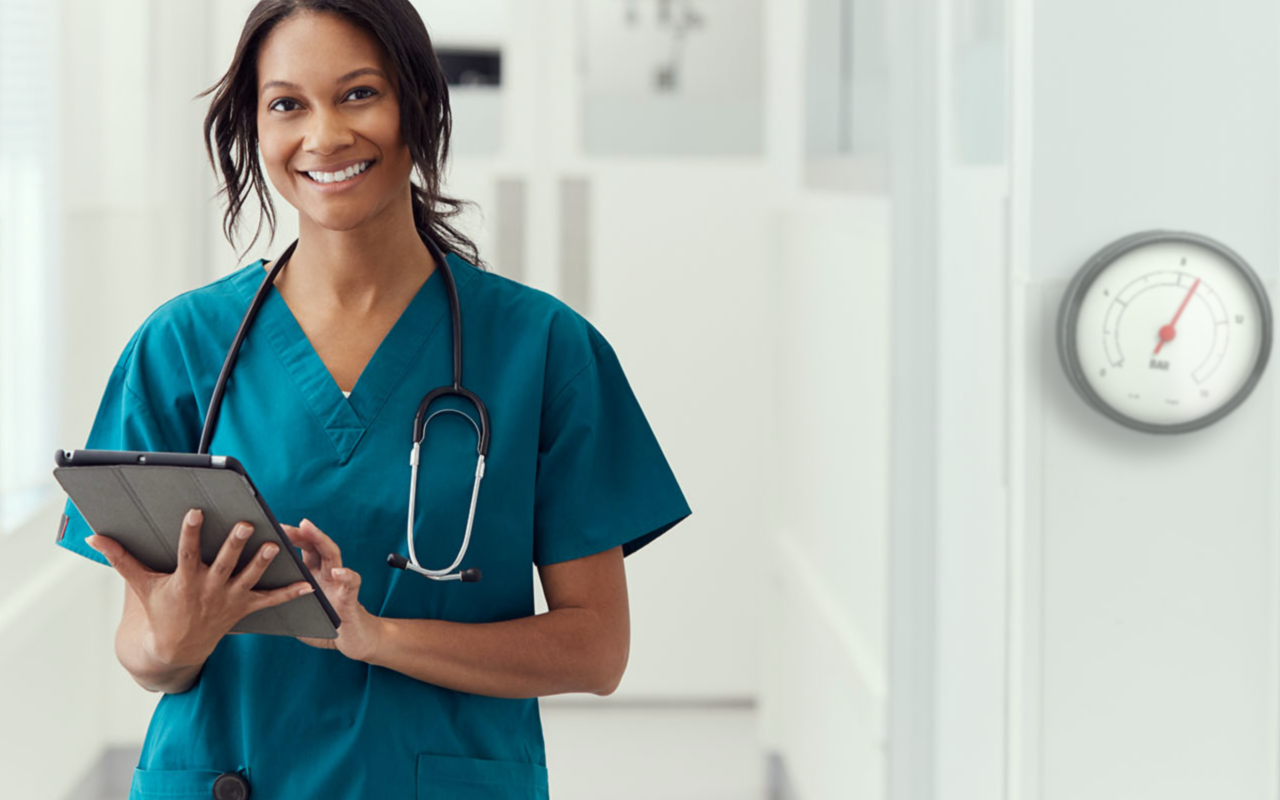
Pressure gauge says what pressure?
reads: 9 bar
